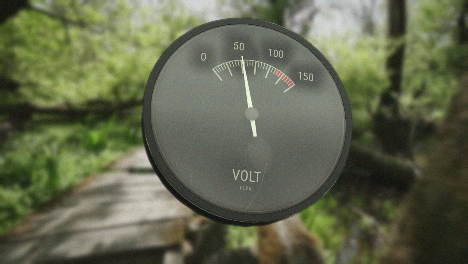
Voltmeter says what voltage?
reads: 50 V
